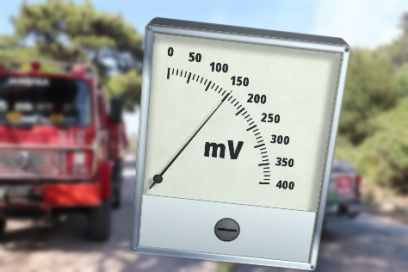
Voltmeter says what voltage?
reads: 150 mV
